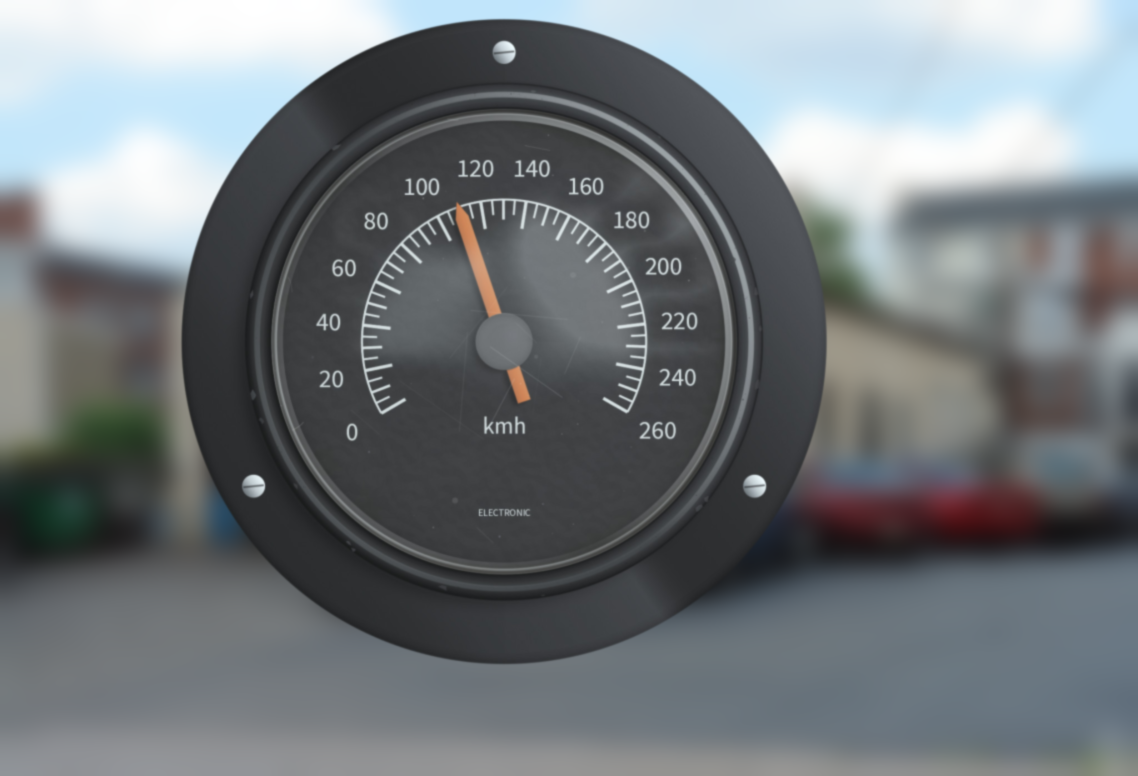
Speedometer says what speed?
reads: 110 km/h
